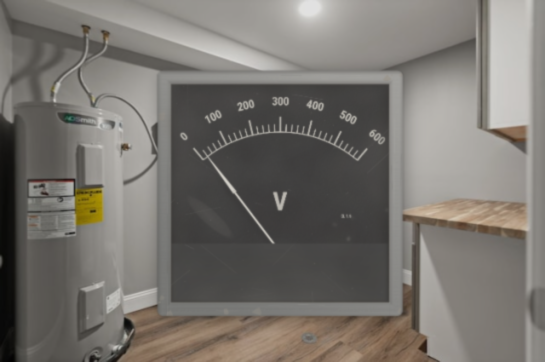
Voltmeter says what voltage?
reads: 20 V
